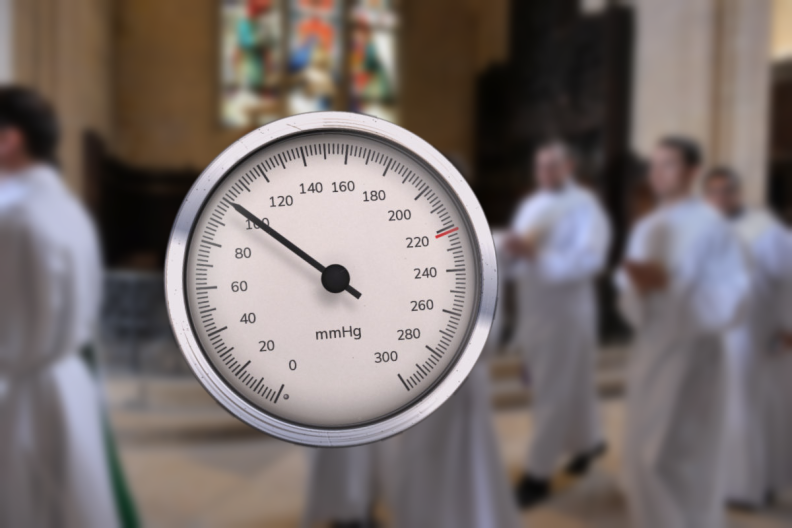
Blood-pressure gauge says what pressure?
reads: 100 mmHg
